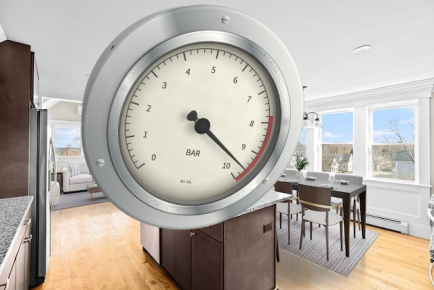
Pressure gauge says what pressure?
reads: 9.6 bar
